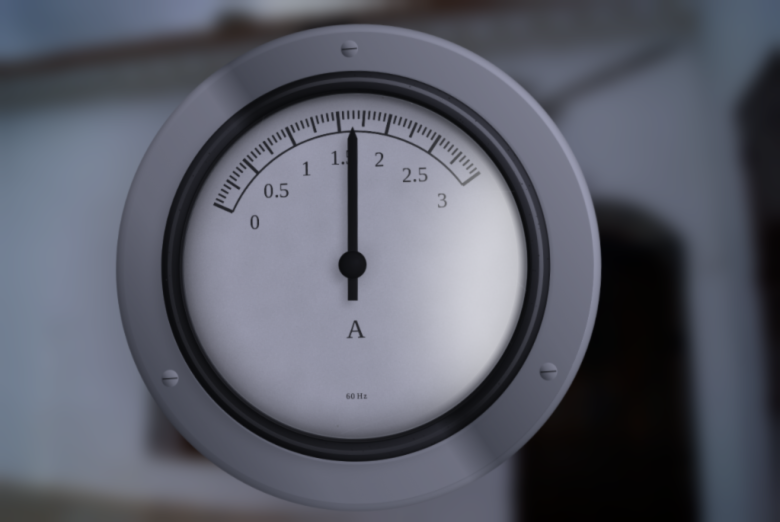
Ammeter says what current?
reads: 1.65 A
